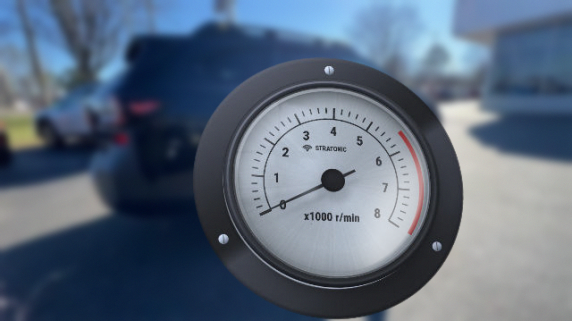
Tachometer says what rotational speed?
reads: 0 rpm
